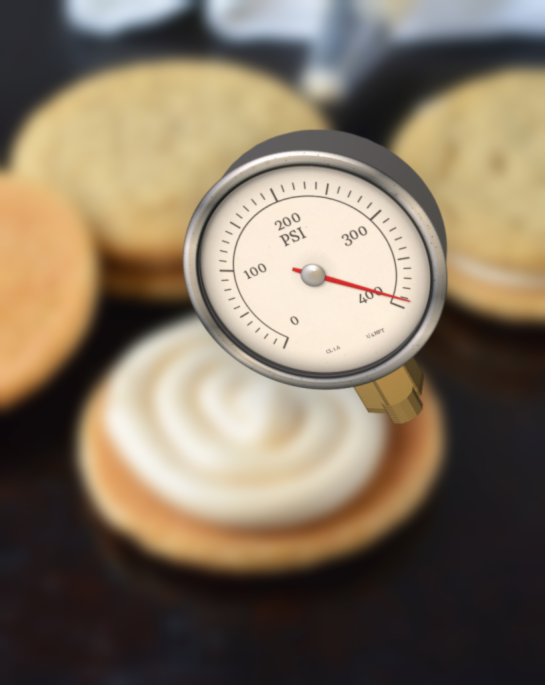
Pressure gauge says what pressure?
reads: 390 psi
